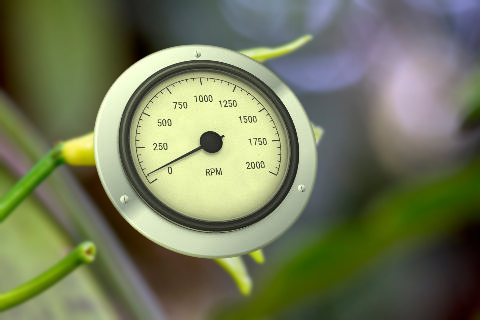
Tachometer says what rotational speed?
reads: 50 rpm
